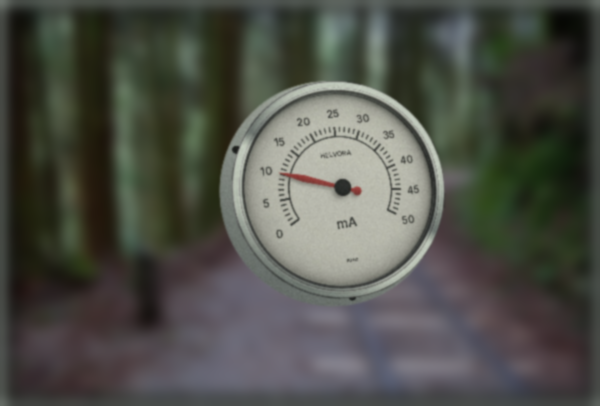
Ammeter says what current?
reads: 10 mA
